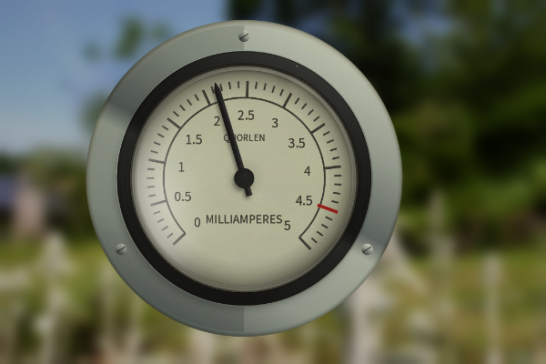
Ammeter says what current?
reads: 2.15 mA
